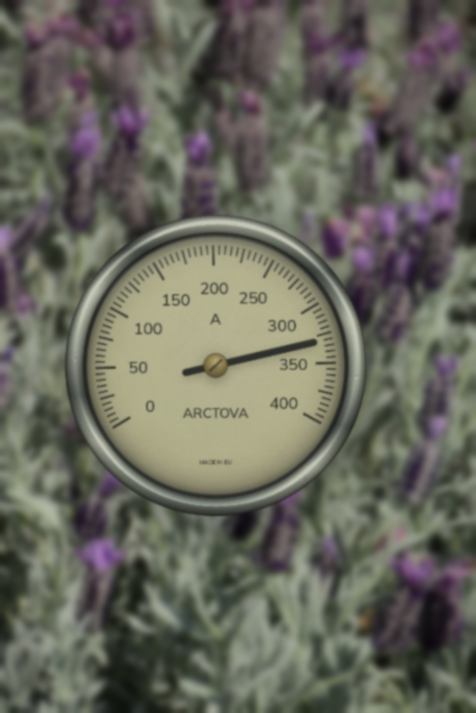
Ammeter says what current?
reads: 330 A
